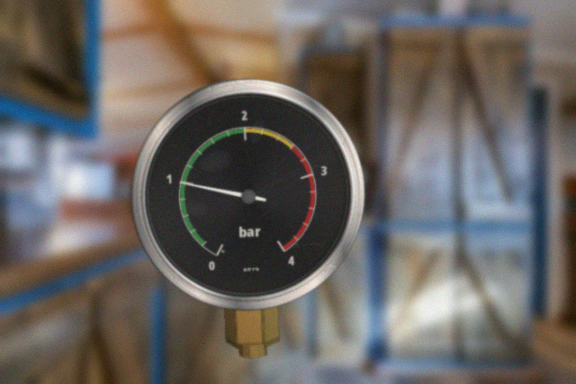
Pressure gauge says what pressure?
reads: 1 bar
